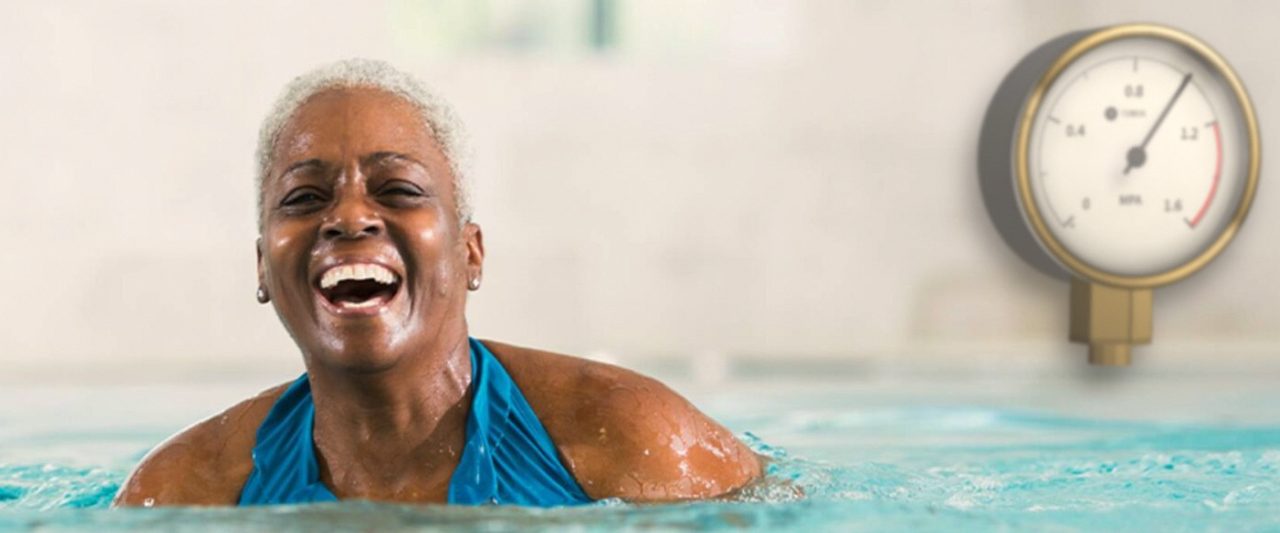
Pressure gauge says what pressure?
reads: 1 MPa
